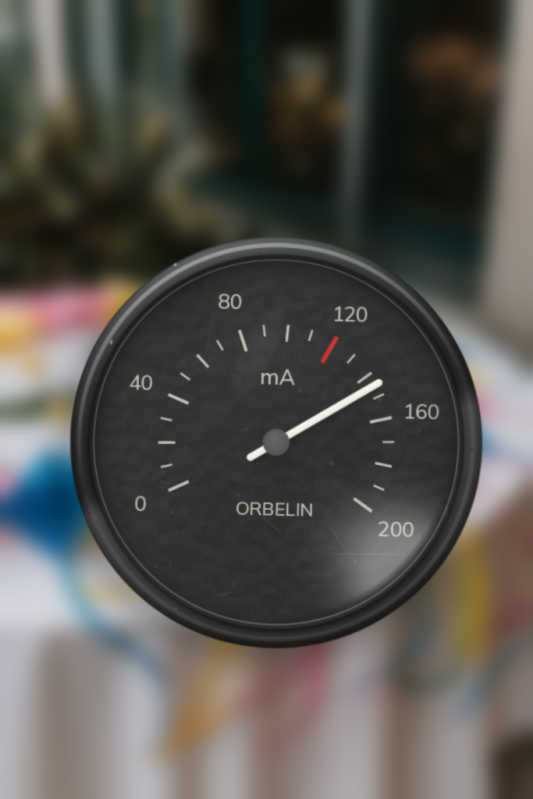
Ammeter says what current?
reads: 145 mA
